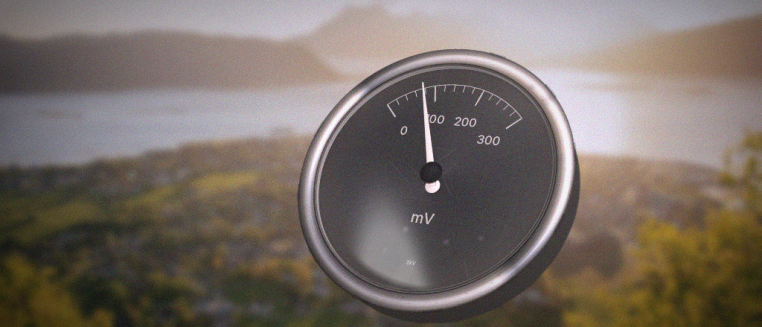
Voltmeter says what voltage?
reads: 80 mV
